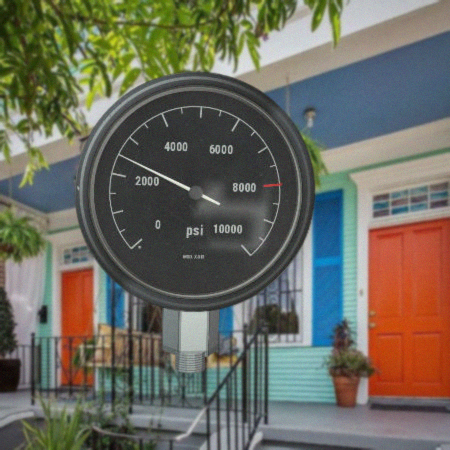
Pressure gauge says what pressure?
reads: 2500 psi
